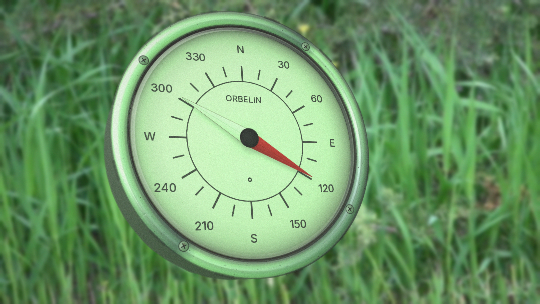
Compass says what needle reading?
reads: 120 °
